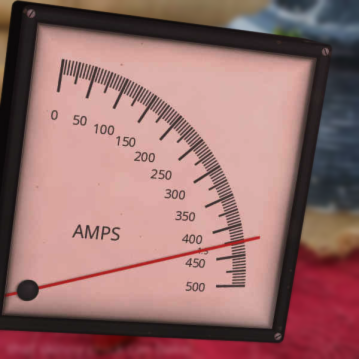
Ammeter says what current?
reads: 425 A
